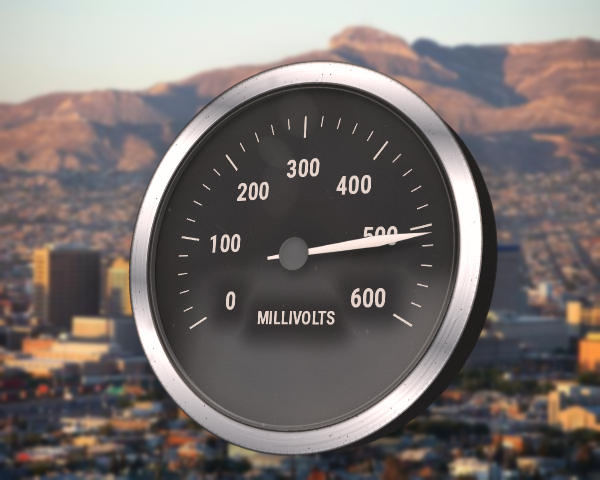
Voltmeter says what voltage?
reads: 510 mV
